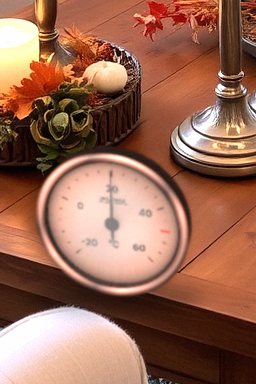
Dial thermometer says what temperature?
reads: 20 °C
